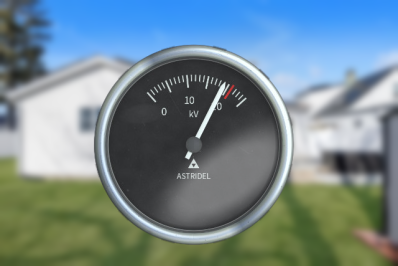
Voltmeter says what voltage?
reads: 19 kV
